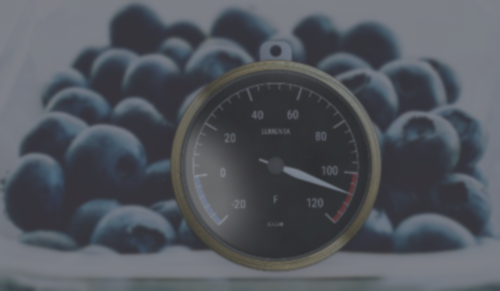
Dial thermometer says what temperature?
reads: 108 °F
